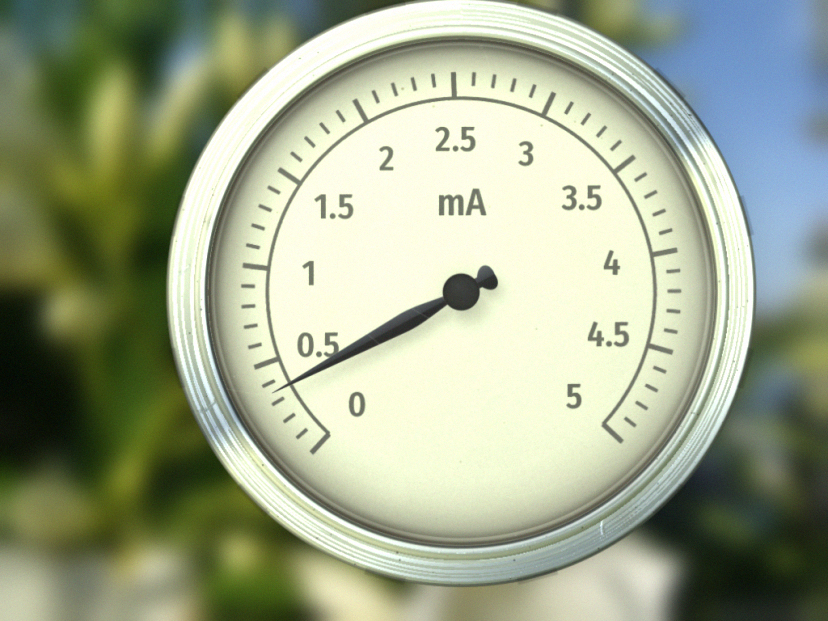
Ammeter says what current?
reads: 0.35 mA
